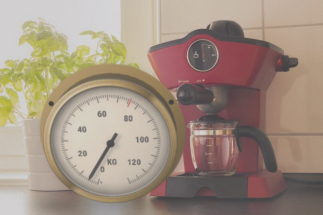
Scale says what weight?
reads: 5 kg
